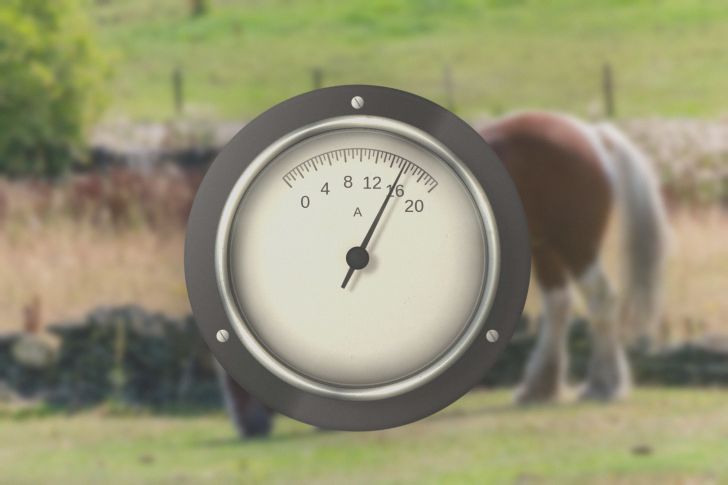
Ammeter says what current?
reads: 15.5 A
